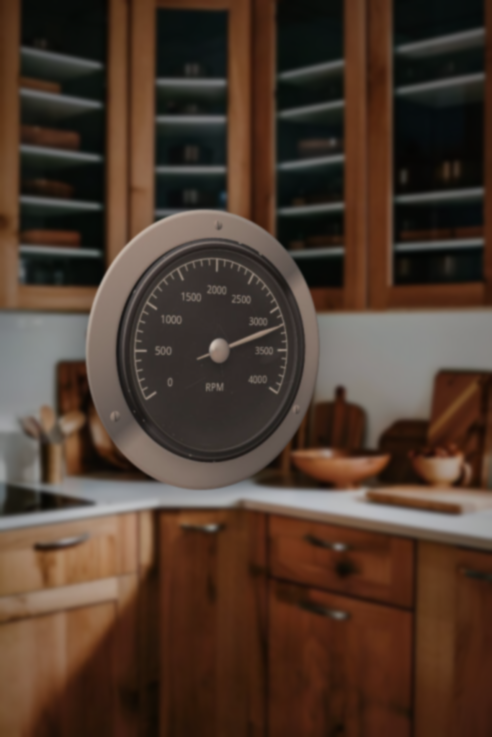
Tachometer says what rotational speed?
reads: 3200 rpm
